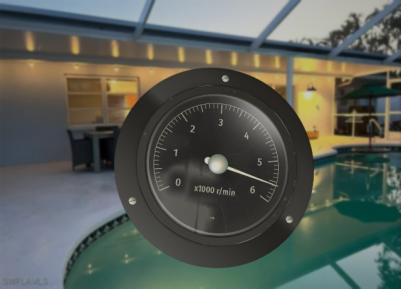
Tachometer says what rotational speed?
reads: 5600 rpm
